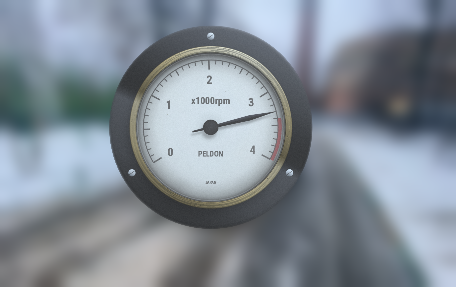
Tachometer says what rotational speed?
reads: 3300 rpm
